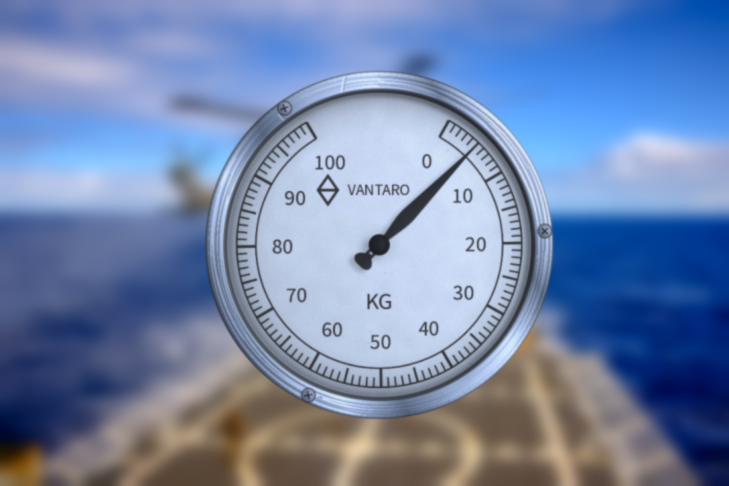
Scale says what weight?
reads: 5 kg
